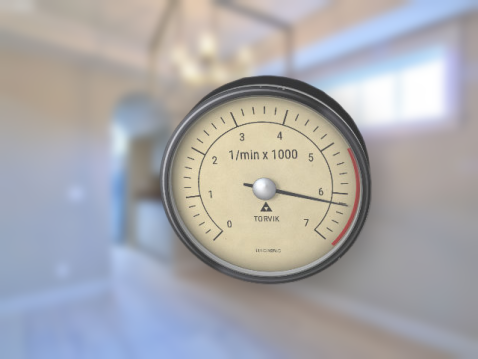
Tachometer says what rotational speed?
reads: 6200 rpm
